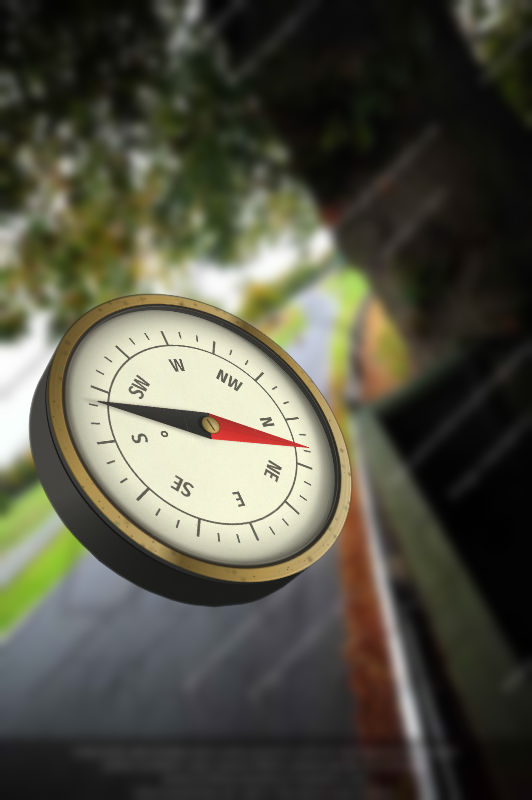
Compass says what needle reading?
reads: 20 °
